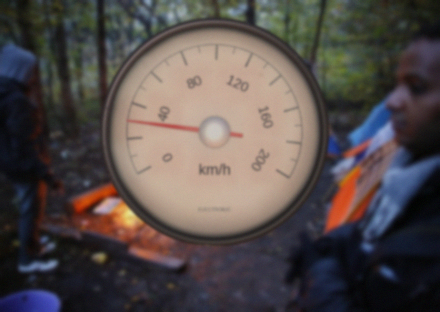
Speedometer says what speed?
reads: 30 km/h
